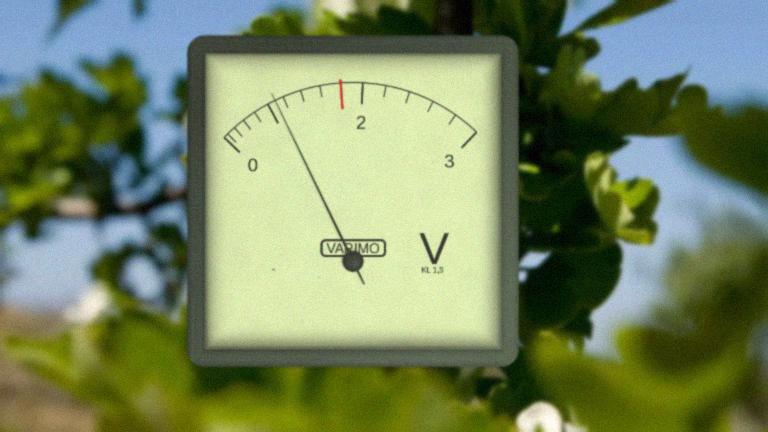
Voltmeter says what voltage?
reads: 1.1 V
